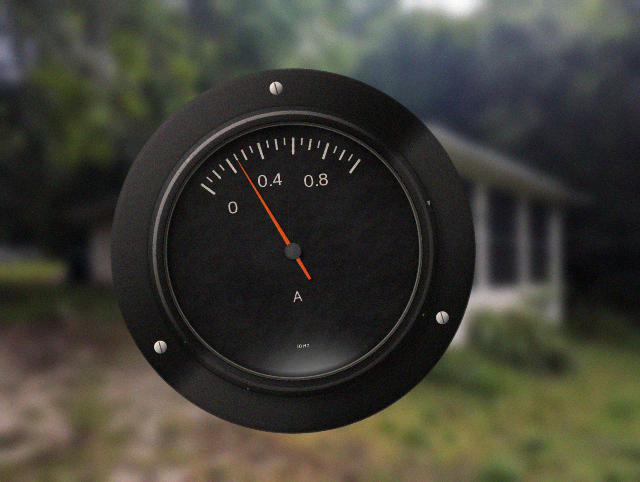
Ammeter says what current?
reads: 0.25 A
